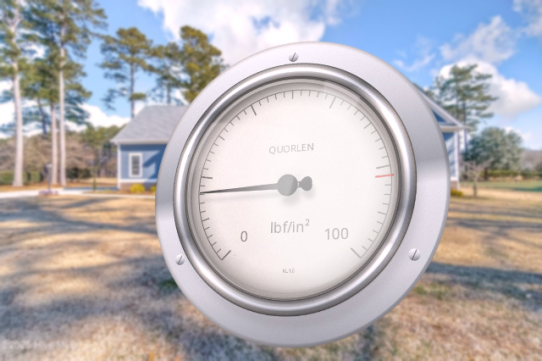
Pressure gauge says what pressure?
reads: 16 psi
